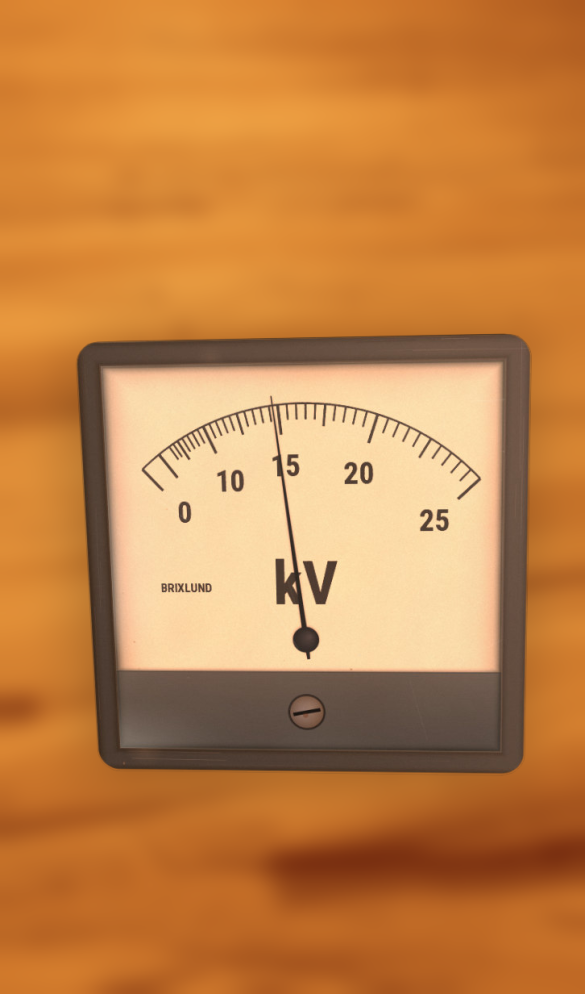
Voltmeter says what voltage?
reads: 14.75 kV
